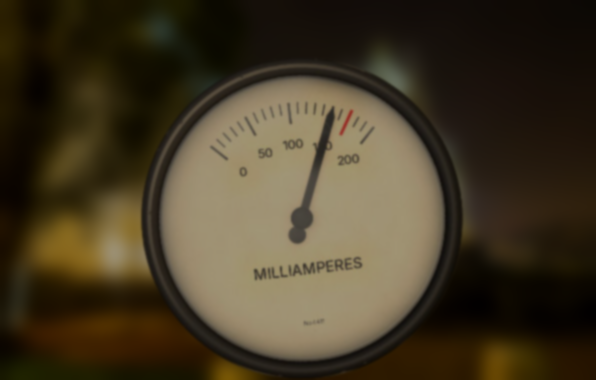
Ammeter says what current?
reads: 150 mA
